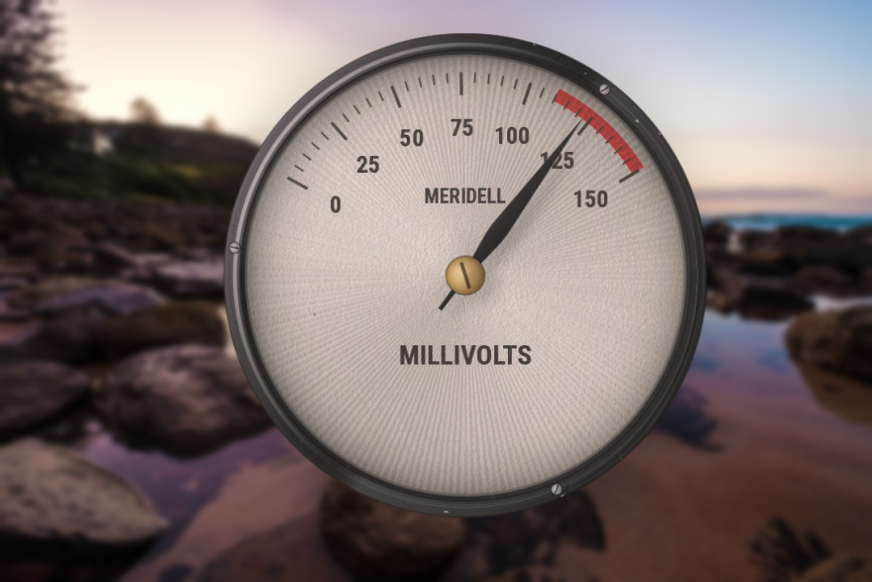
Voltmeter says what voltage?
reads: 122.5 mV
